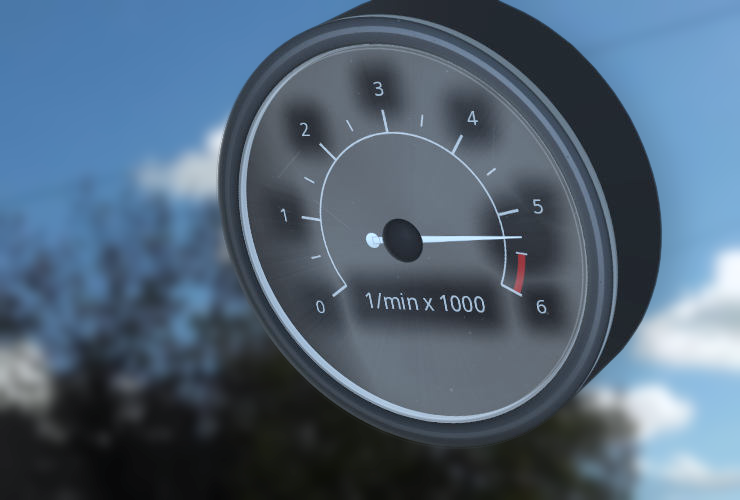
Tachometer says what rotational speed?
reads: 5250 rpm
